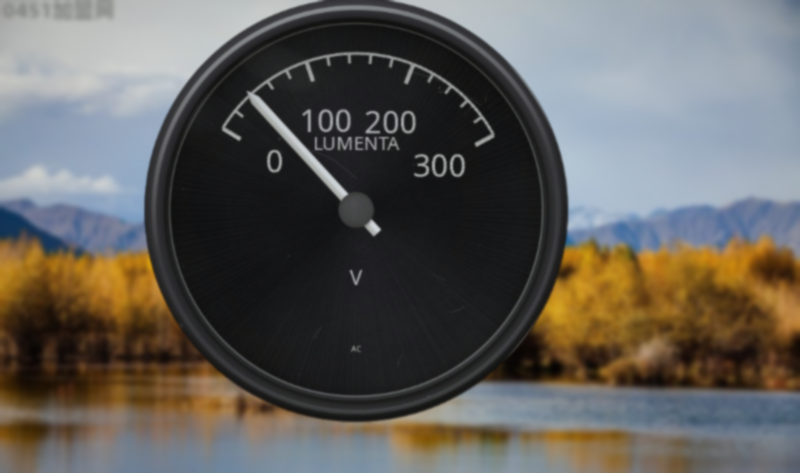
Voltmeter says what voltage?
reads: 40 V
